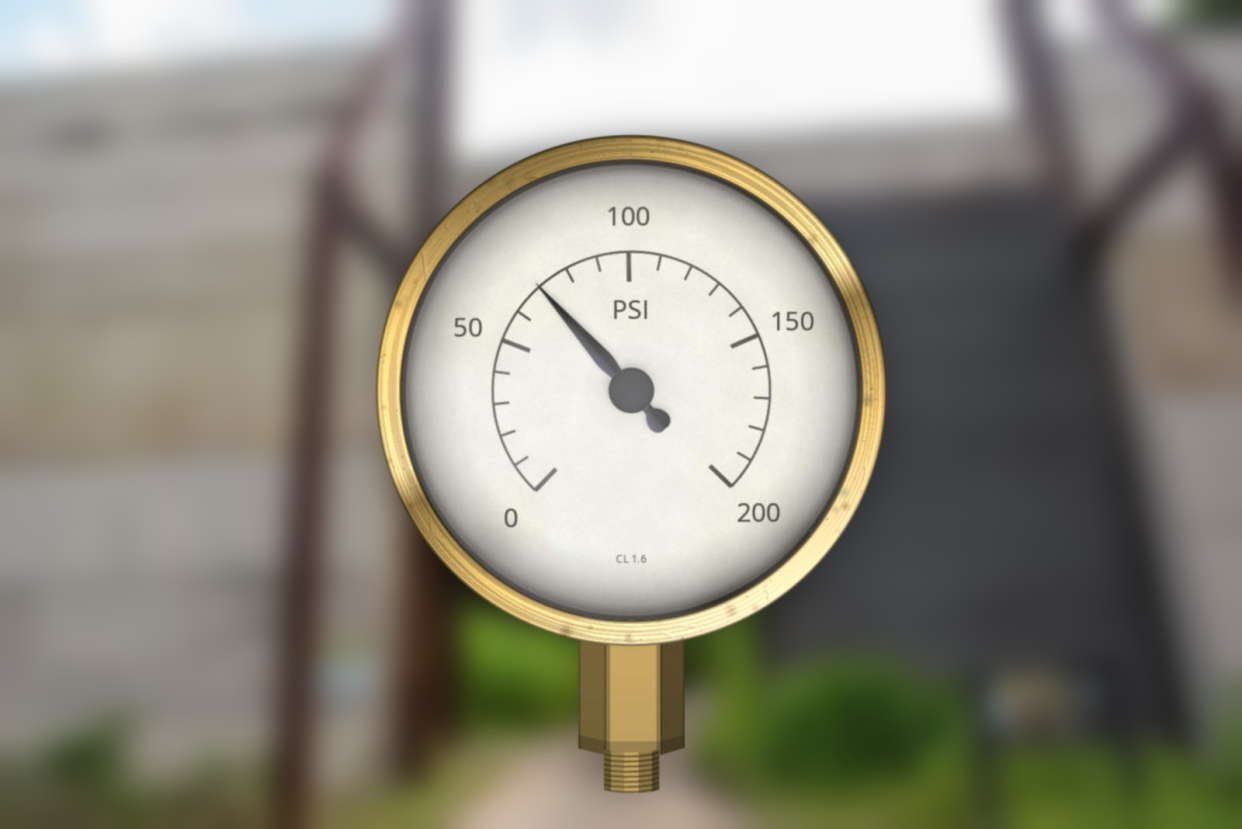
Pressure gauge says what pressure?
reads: 70 psi
